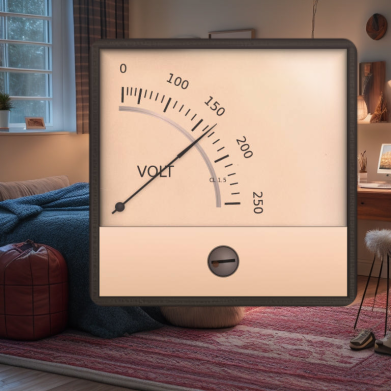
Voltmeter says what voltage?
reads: 165 V
